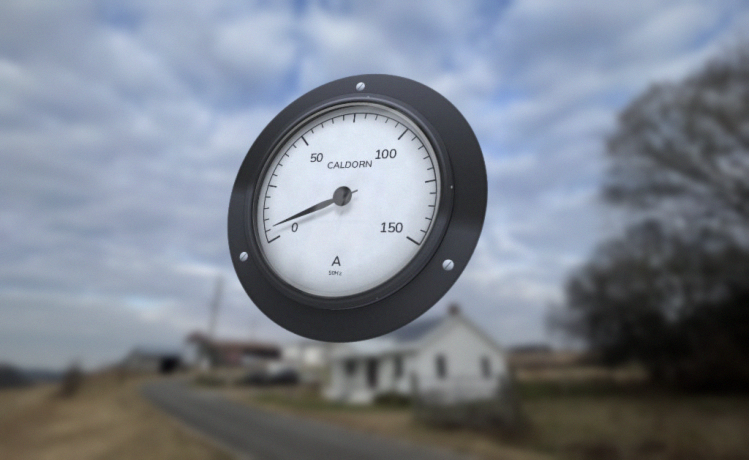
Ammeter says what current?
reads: 5 A
